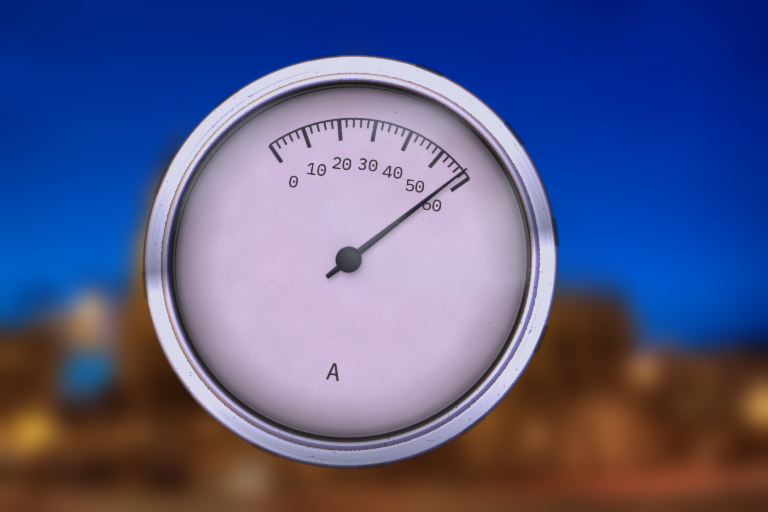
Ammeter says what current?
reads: 58 A
